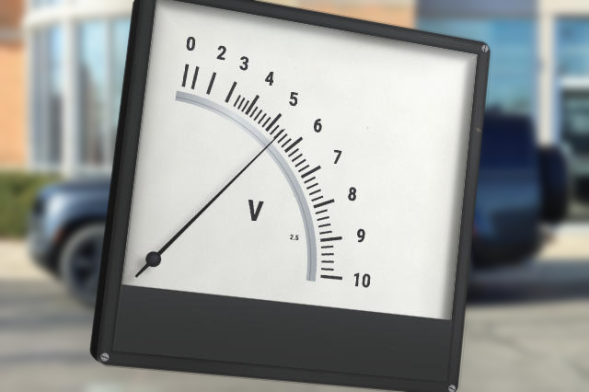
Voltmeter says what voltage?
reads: 5.4 V
